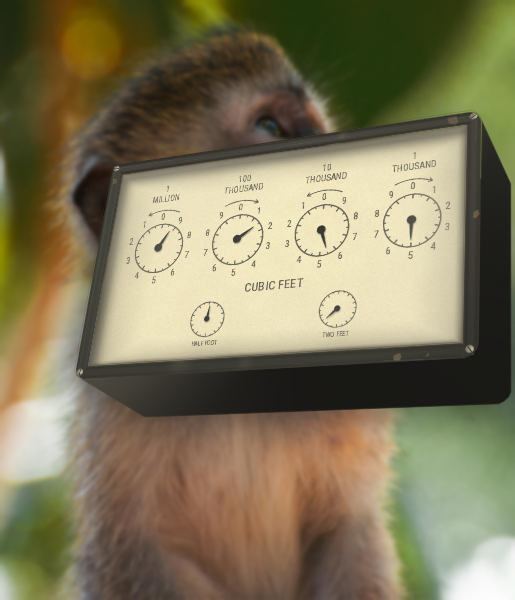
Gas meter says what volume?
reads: 915500 ft³
